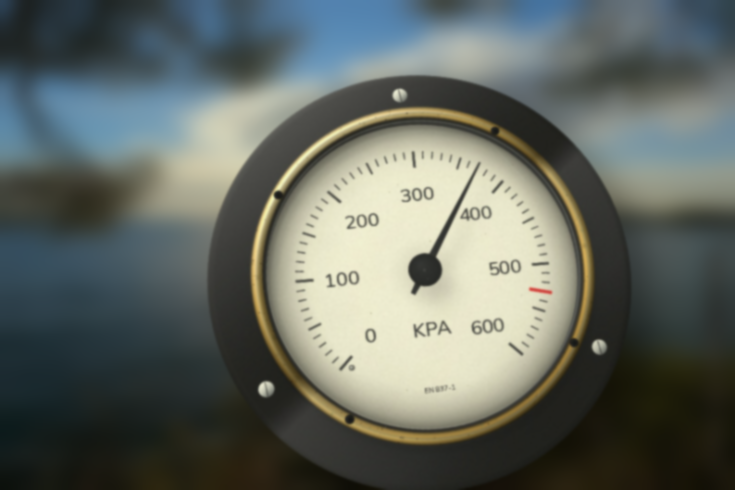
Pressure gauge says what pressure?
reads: 370 kPa
